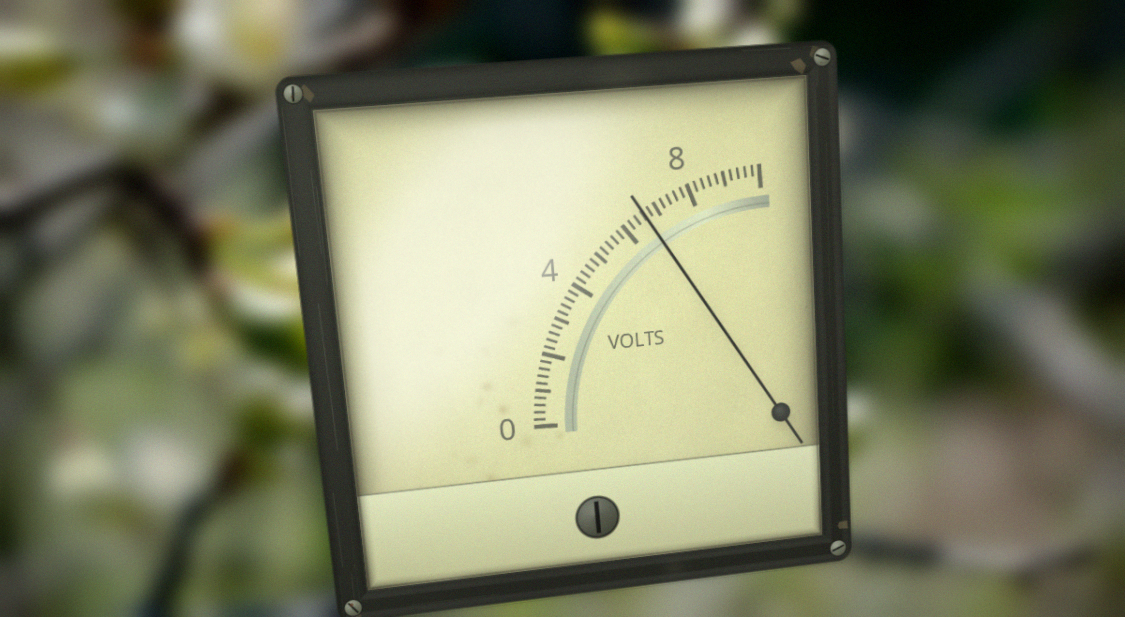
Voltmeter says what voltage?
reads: 6.6 V
